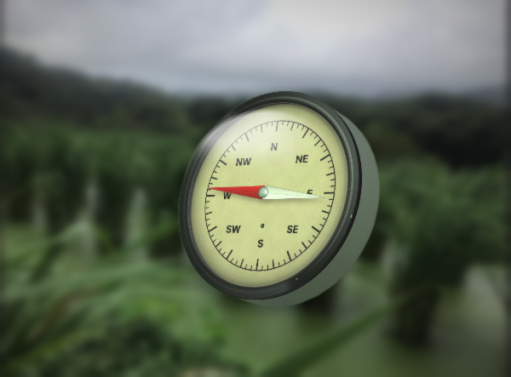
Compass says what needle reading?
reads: 275 °
